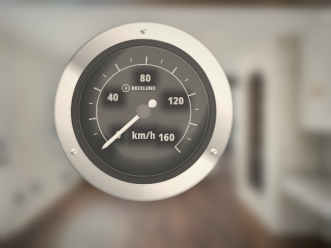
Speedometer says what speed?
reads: 0 km/h
